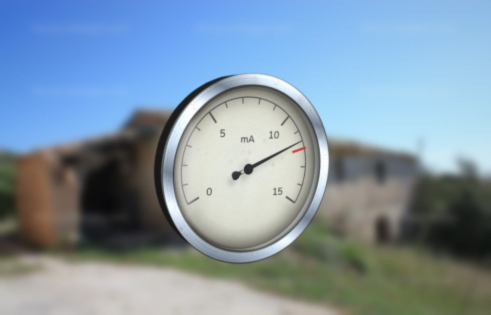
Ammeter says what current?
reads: 11.5 mA
